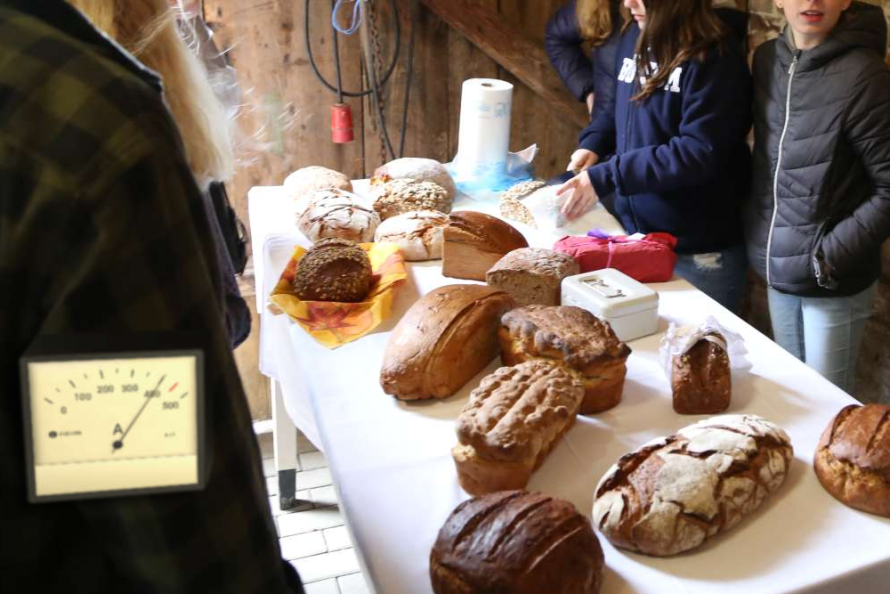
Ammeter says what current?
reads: 400 A
